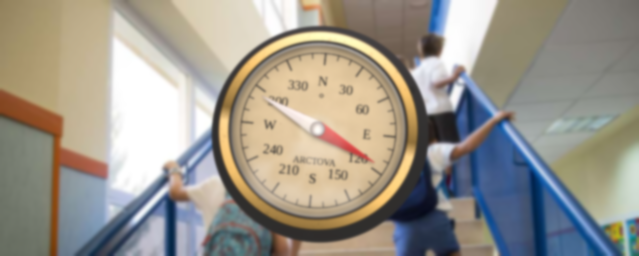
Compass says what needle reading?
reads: 115 °
